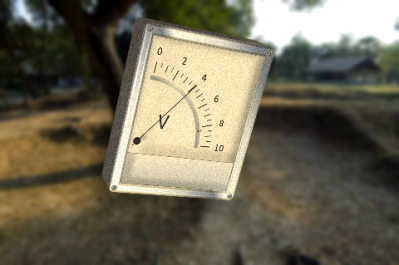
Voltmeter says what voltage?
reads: 4 V
